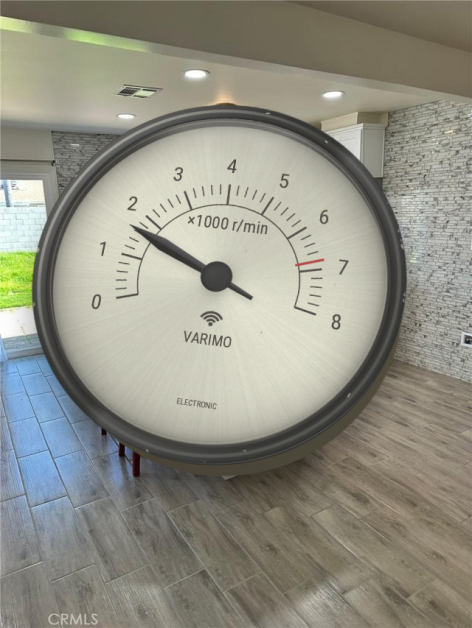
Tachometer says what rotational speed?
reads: 1600 rpm
